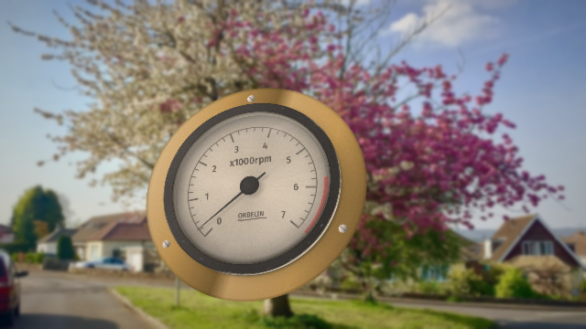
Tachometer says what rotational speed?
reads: 200 rpm
